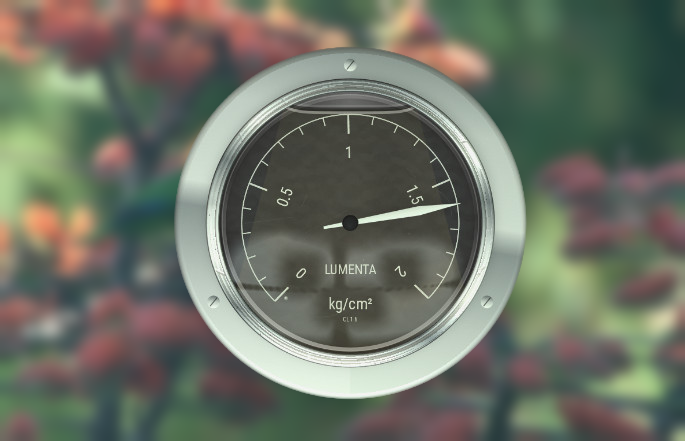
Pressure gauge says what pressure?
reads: 1.6 kg/cm²
